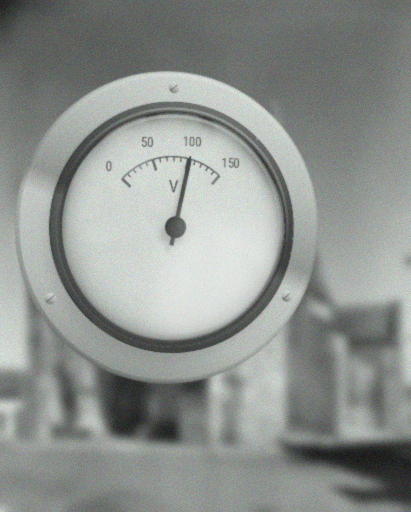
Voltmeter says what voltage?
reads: 100 V
